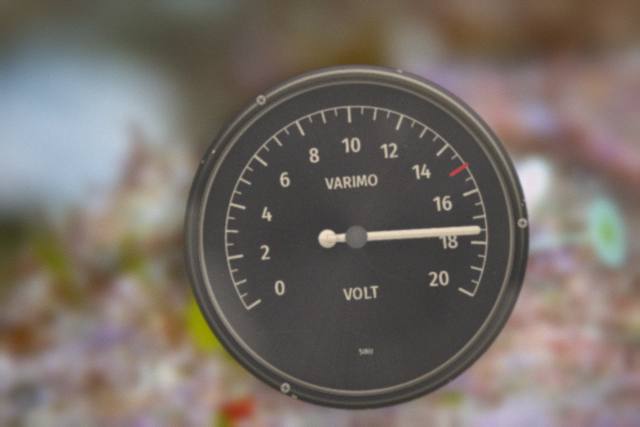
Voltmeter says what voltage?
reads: 17.5 V
